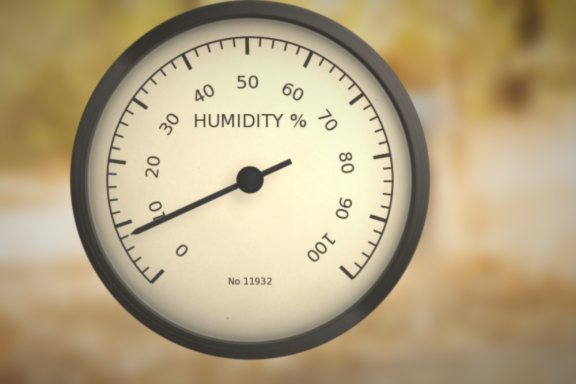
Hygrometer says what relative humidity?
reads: 8 %
